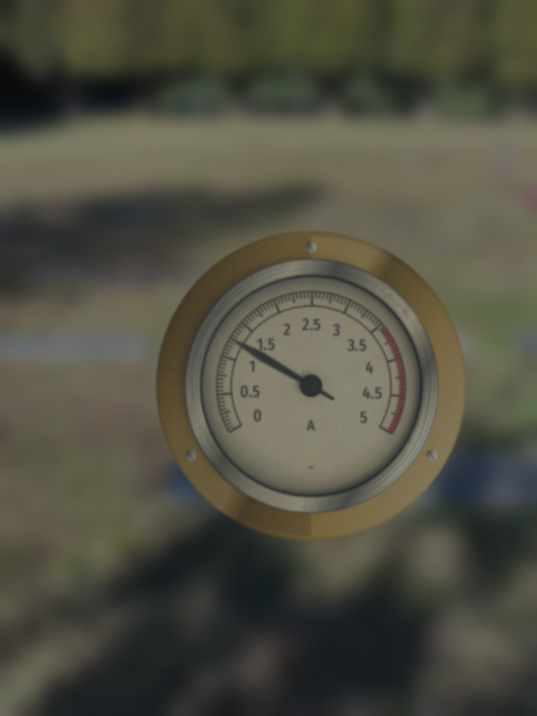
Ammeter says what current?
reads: 1.25 A
